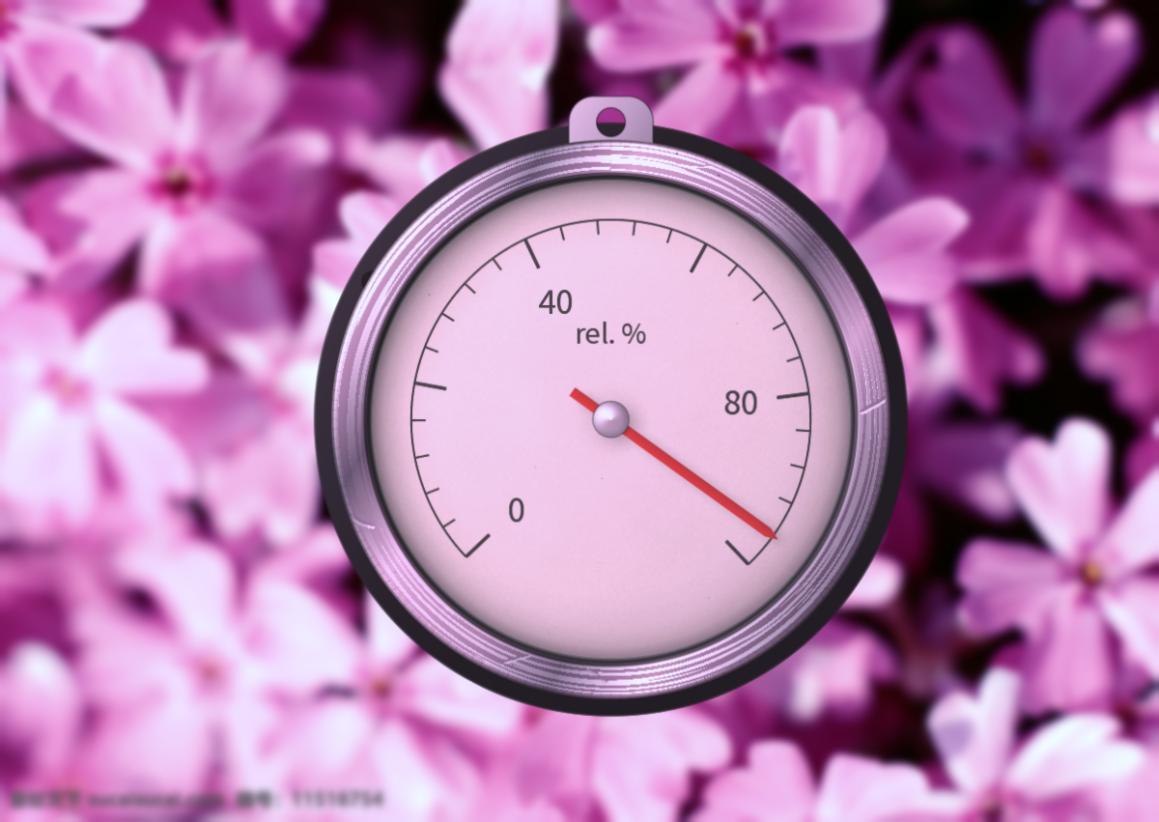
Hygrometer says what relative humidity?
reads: 96 %
